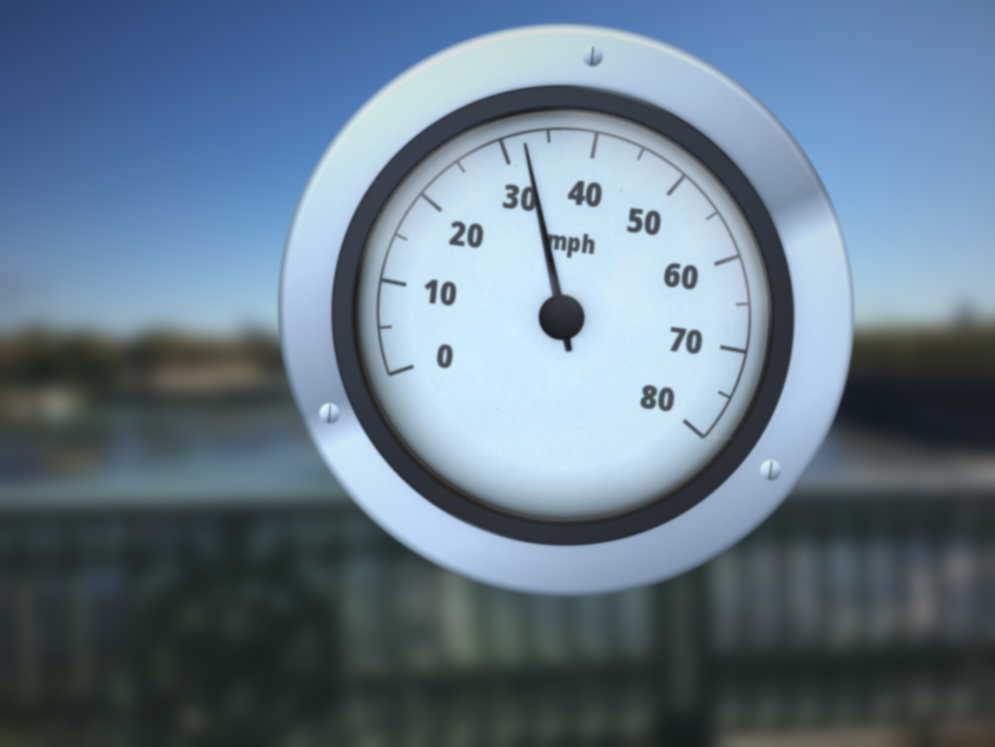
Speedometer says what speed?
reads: 32.5 mph
